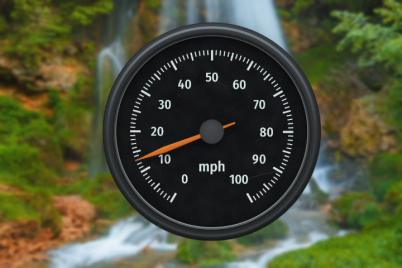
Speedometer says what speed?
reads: 13 mph
